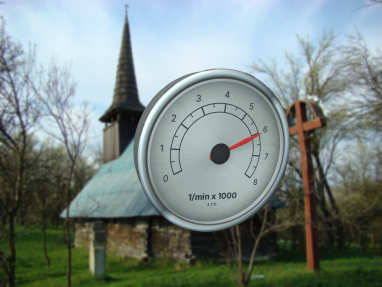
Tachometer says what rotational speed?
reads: 6000 rpm
